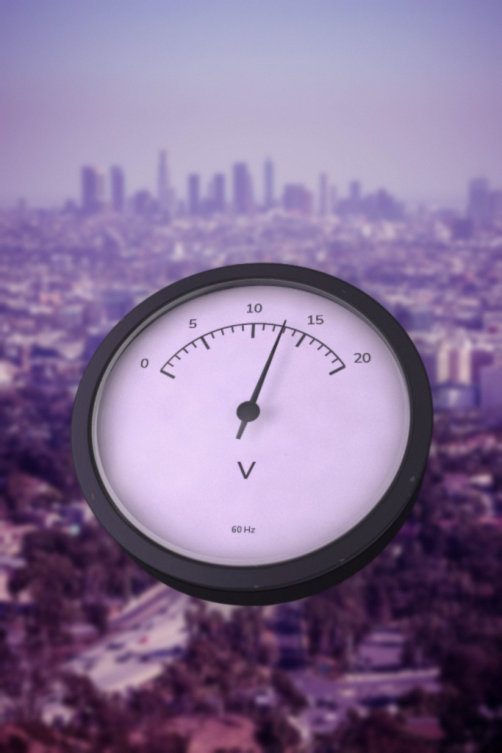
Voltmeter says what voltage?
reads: 13 V
